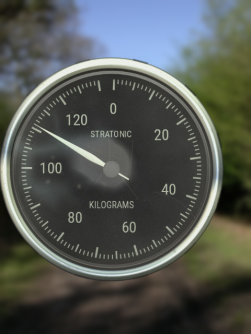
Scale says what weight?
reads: 111 kg
